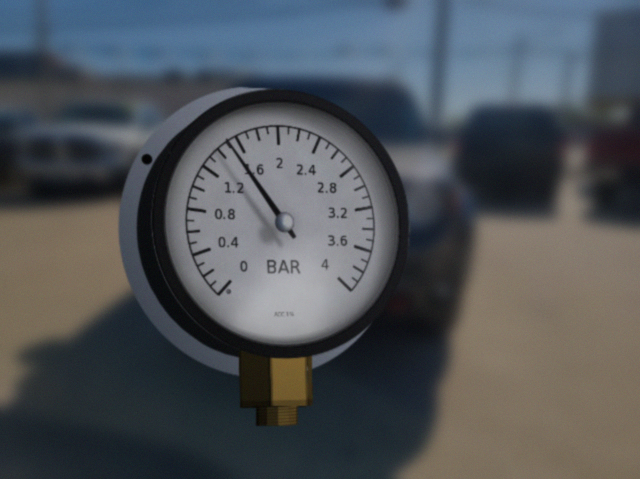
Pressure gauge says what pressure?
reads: 1.5 bar
